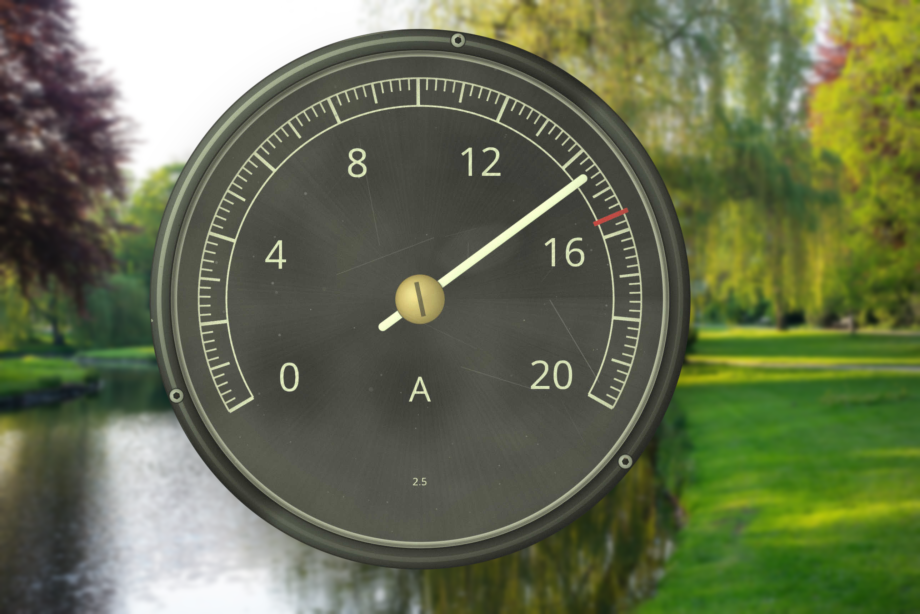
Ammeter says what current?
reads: 14.5 A
